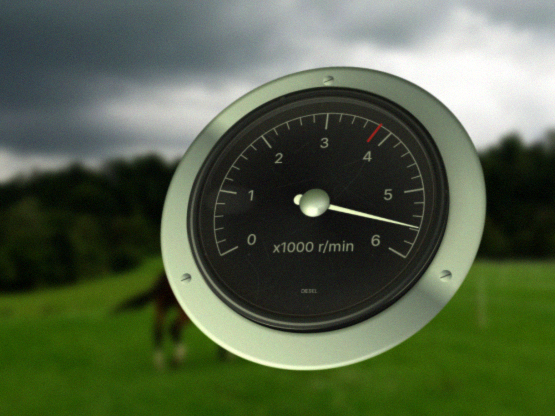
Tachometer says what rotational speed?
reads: 5600 rpm
